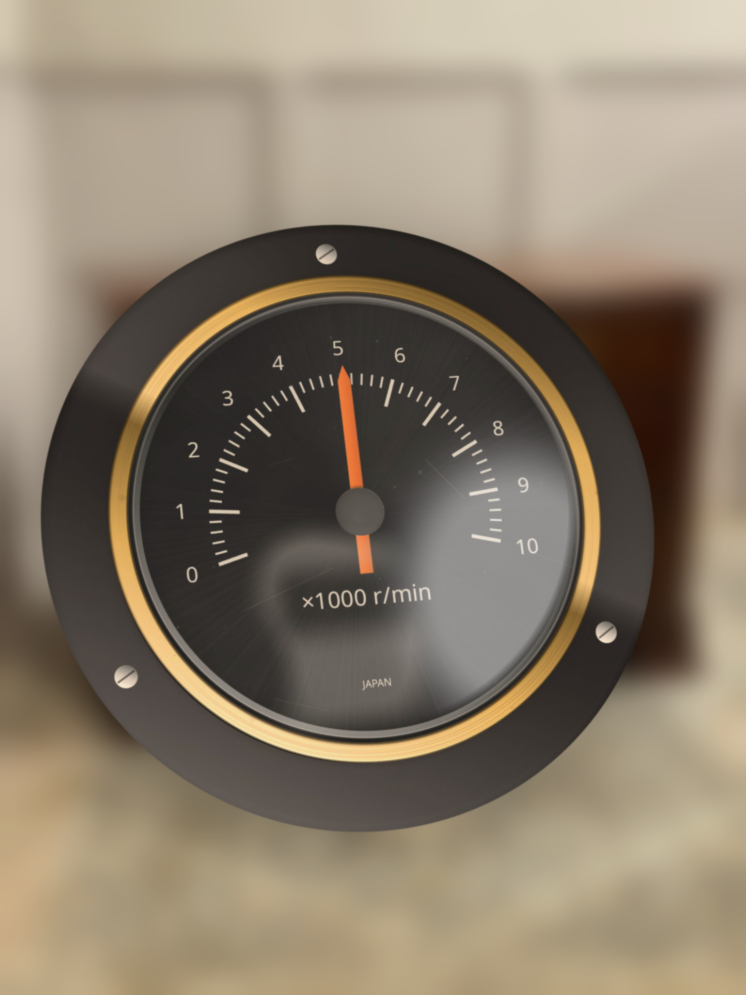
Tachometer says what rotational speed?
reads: 5000 rpm
